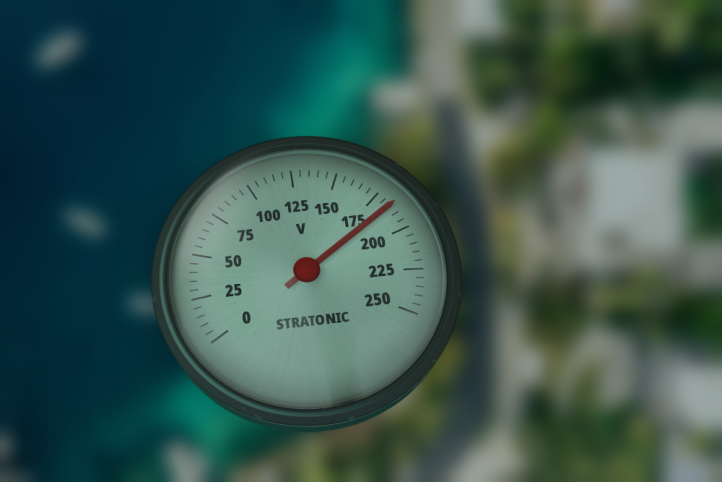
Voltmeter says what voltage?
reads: 185 V
